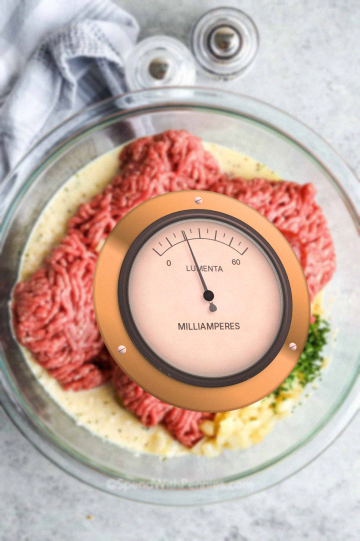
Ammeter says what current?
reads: 20 mA
